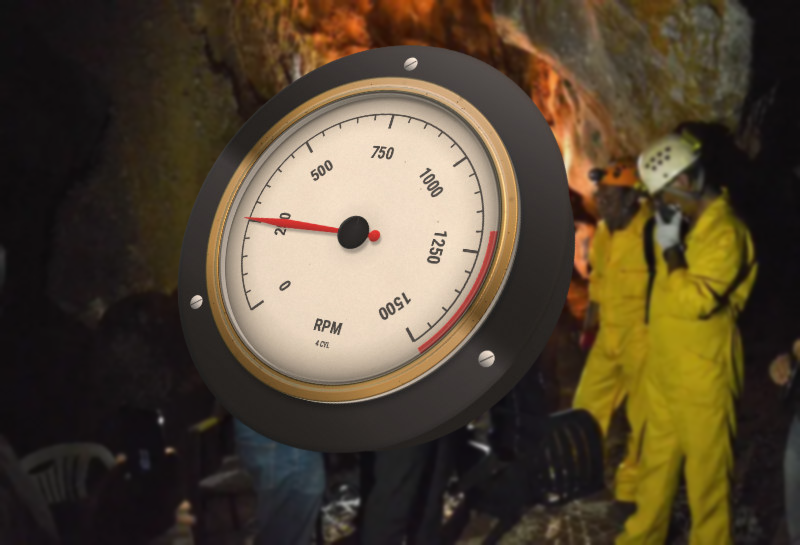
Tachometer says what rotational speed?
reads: 250 rpm
